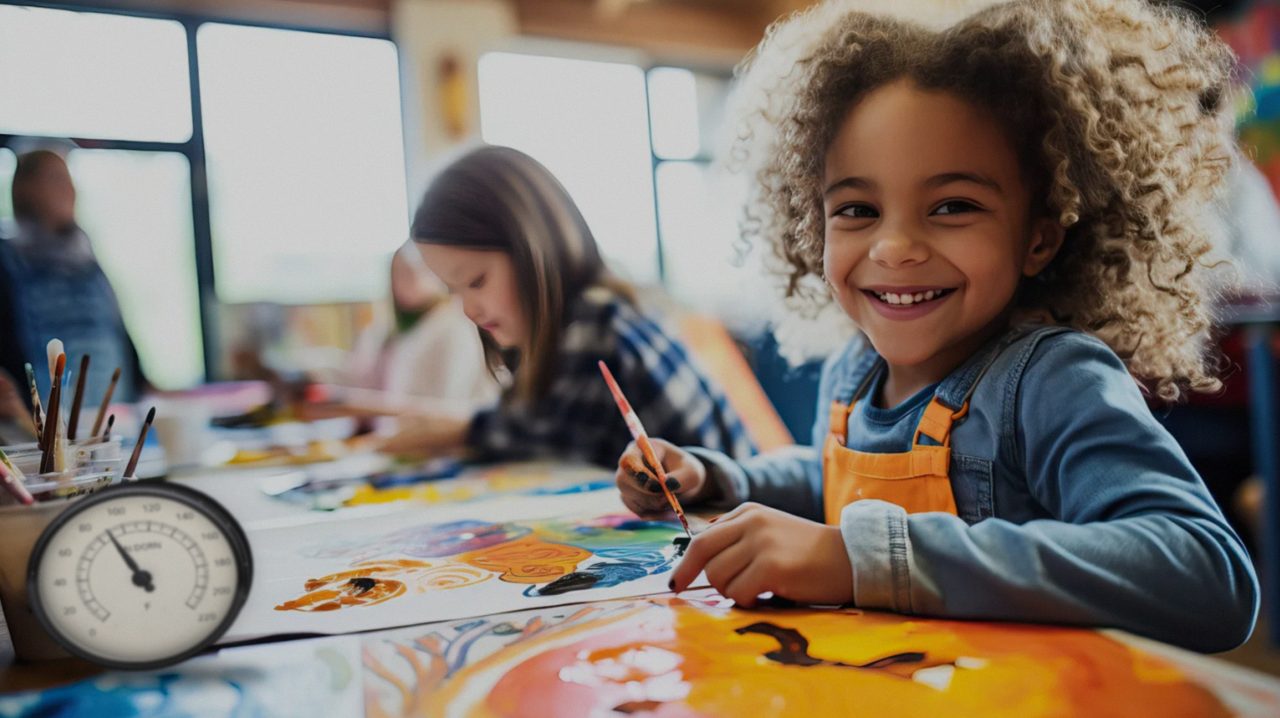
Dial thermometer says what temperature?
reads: 90 °F
